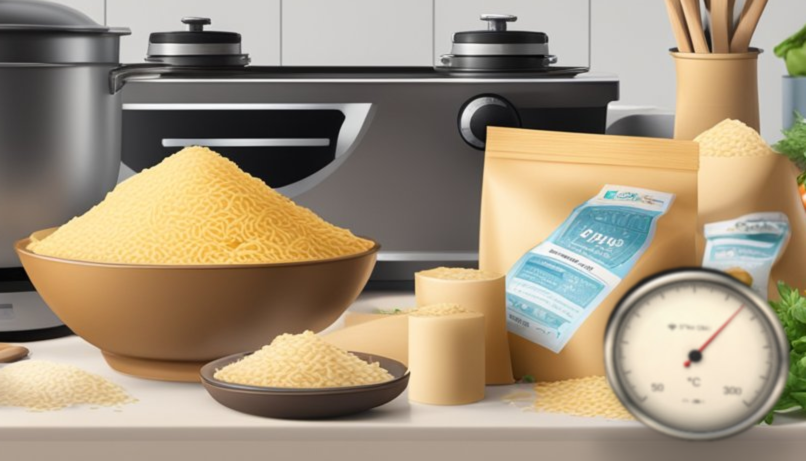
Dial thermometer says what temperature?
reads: 212.5 °C
